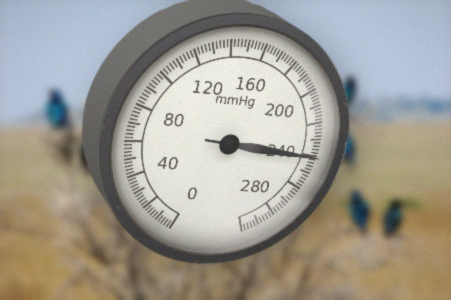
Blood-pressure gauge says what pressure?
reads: 240 mmHg
